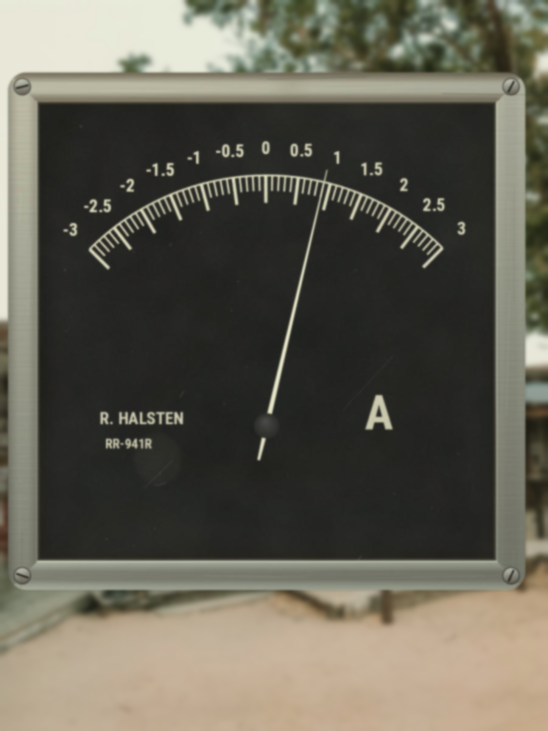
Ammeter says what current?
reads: 0.9 A
